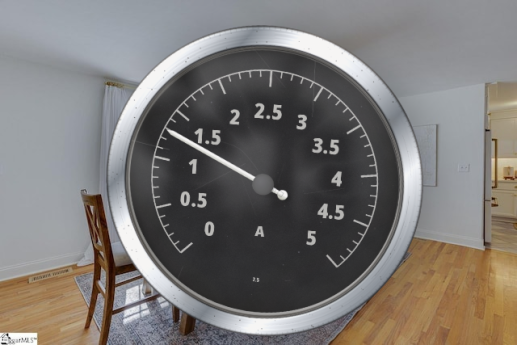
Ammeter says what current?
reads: 1.3 A
